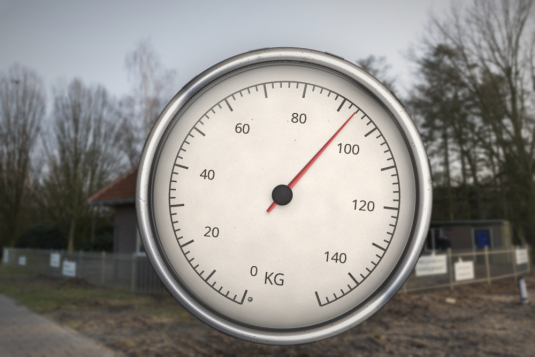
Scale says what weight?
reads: 94 kg
